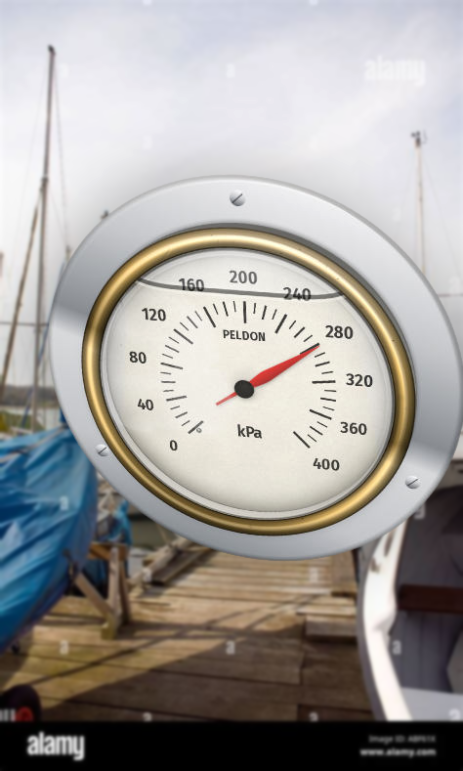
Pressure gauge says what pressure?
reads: 280 kPa
